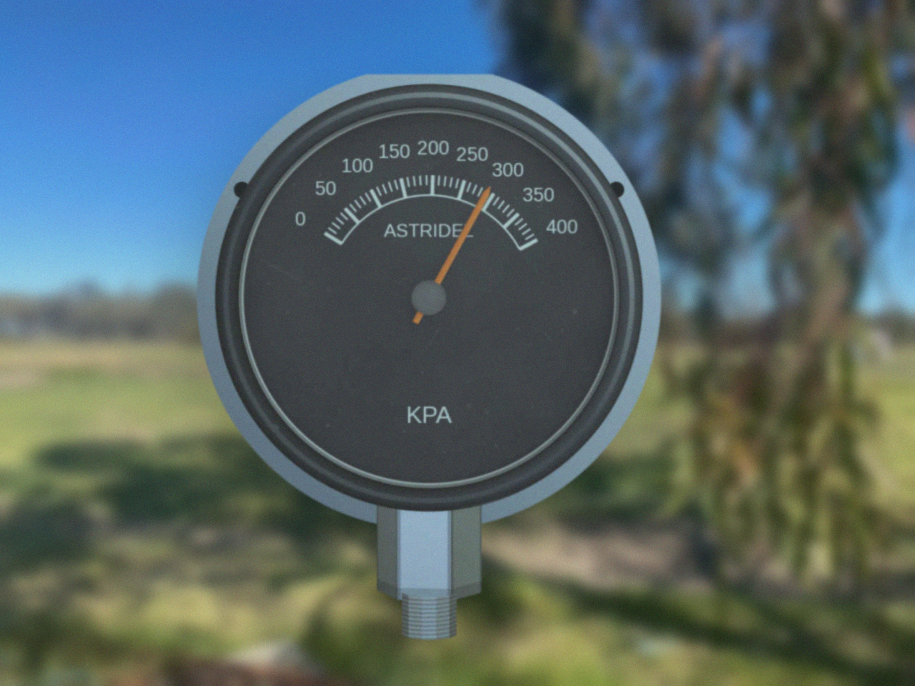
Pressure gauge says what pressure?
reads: 290 kPa
